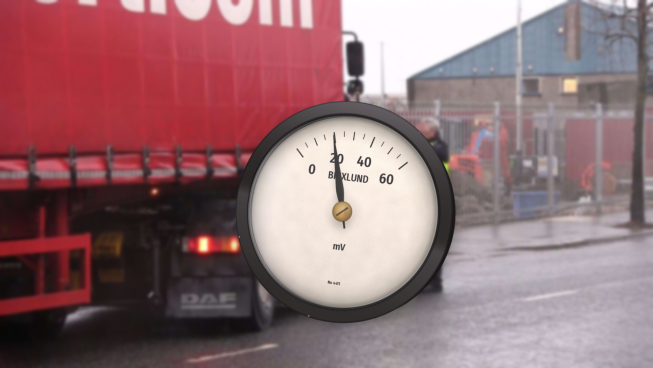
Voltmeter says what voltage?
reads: 20 mV
